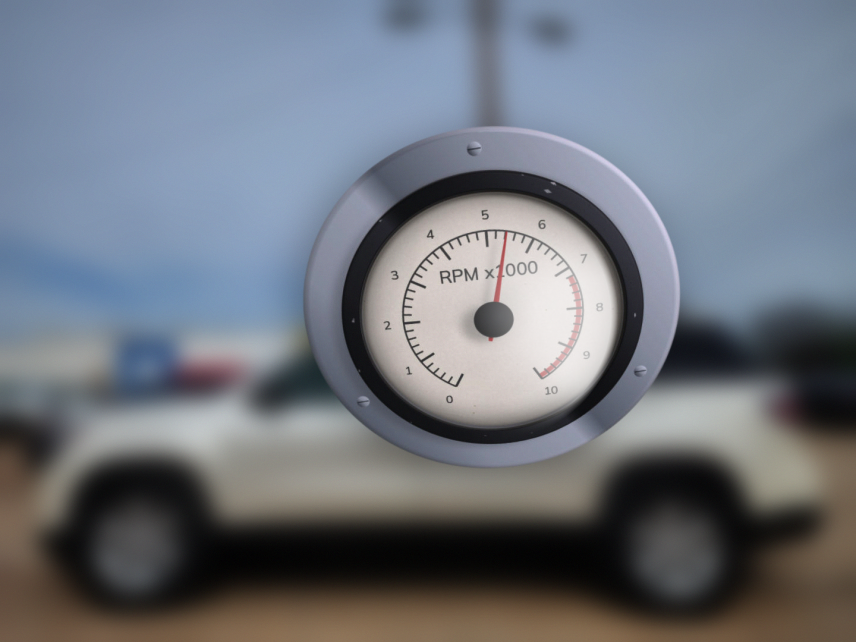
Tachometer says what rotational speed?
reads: 5400 rpm
